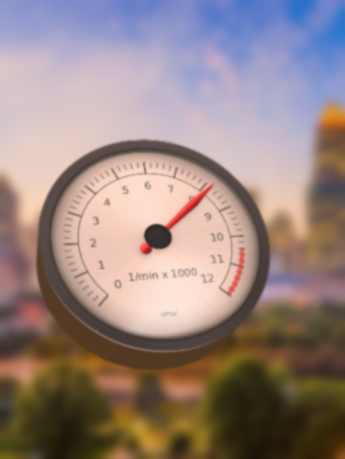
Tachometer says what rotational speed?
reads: 8200 rpm
